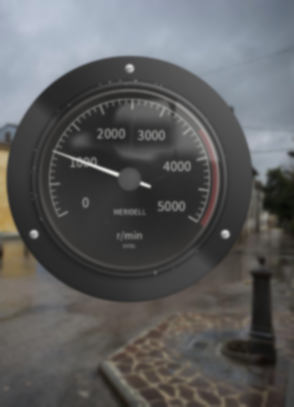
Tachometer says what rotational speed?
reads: 1000 rpm
